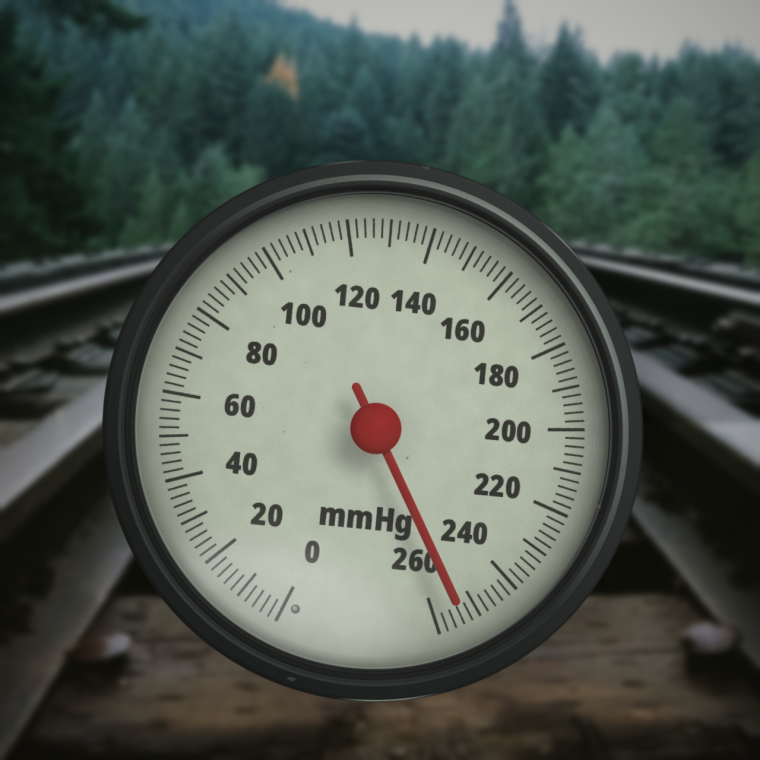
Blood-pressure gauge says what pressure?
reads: 254 mmHg
